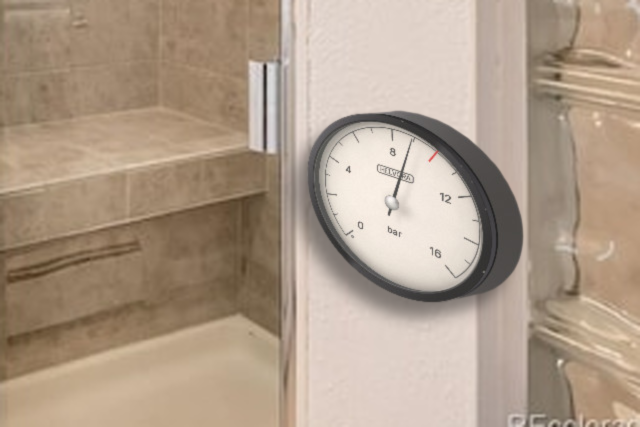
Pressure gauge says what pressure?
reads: 9 bar
